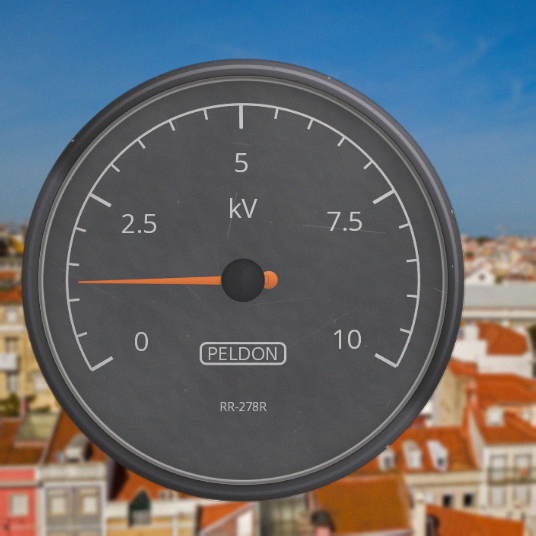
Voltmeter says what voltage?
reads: 1.25 kV
